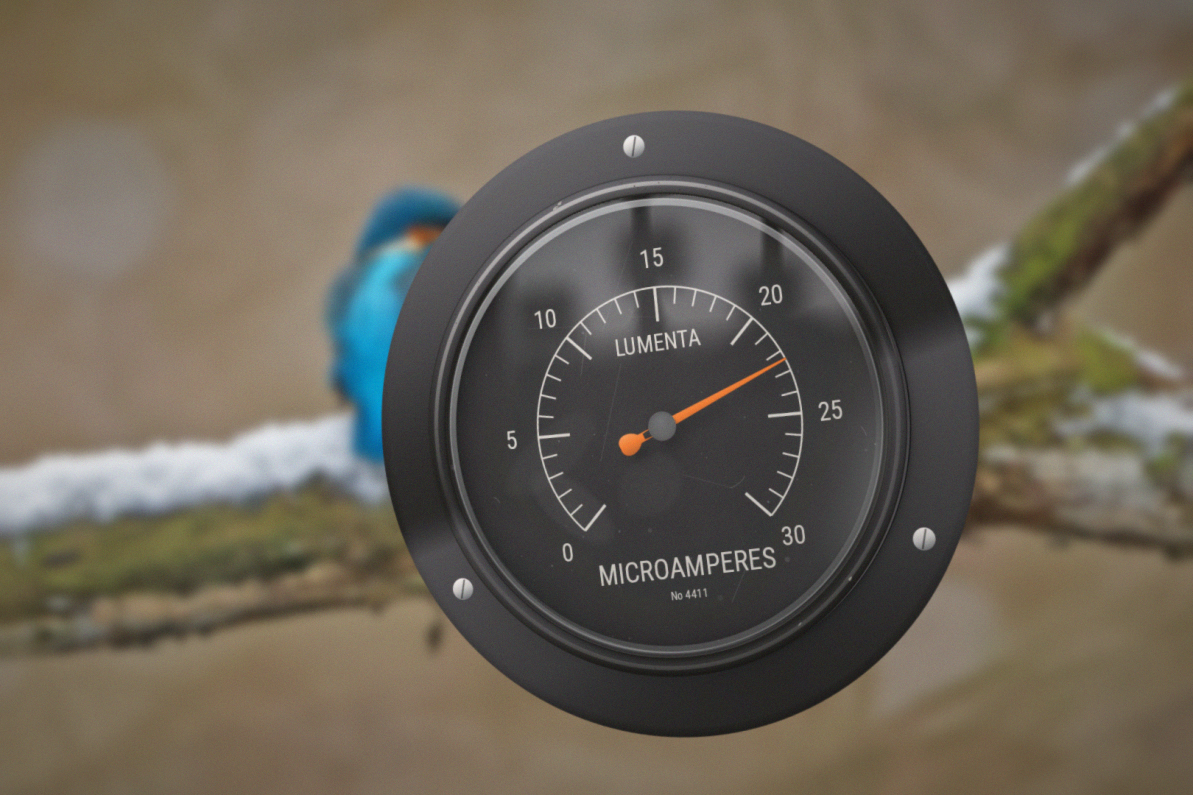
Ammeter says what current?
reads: 22.5 µA
